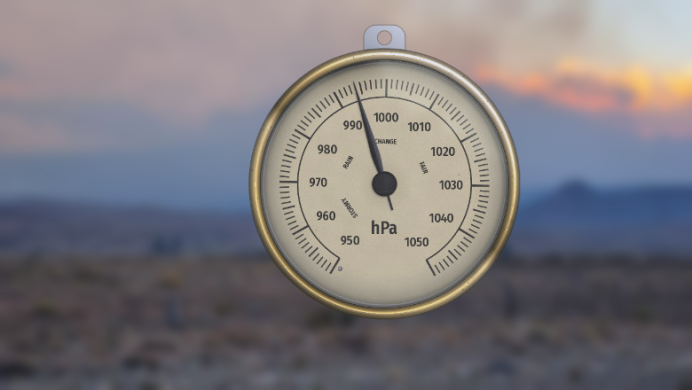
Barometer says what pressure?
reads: 994 hPa
